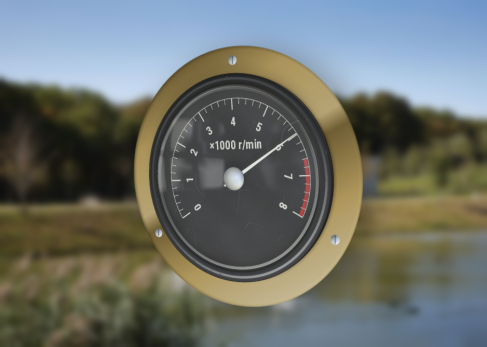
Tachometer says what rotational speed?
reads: 6000 rpm
